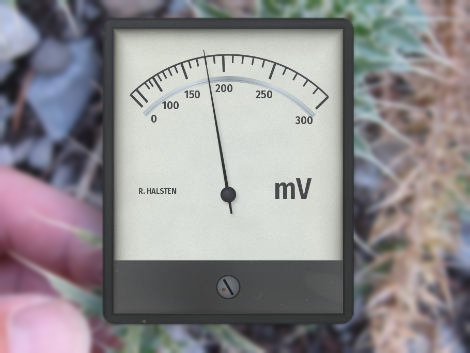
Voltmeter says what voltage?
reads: 180 mV
